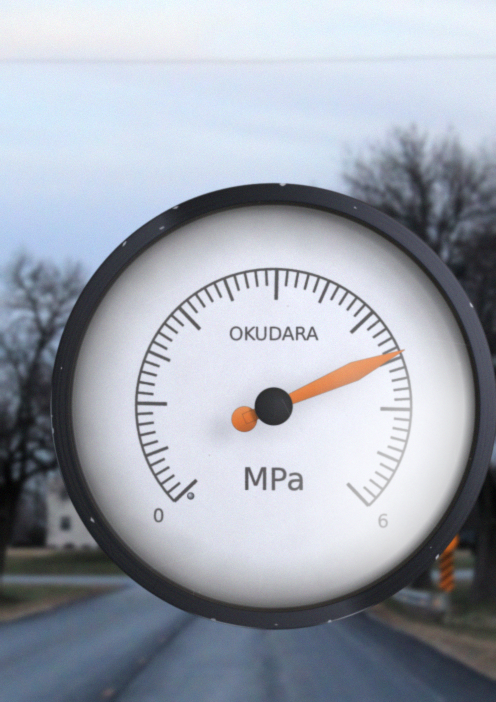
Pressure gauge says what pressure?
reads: 4.45 MPa
